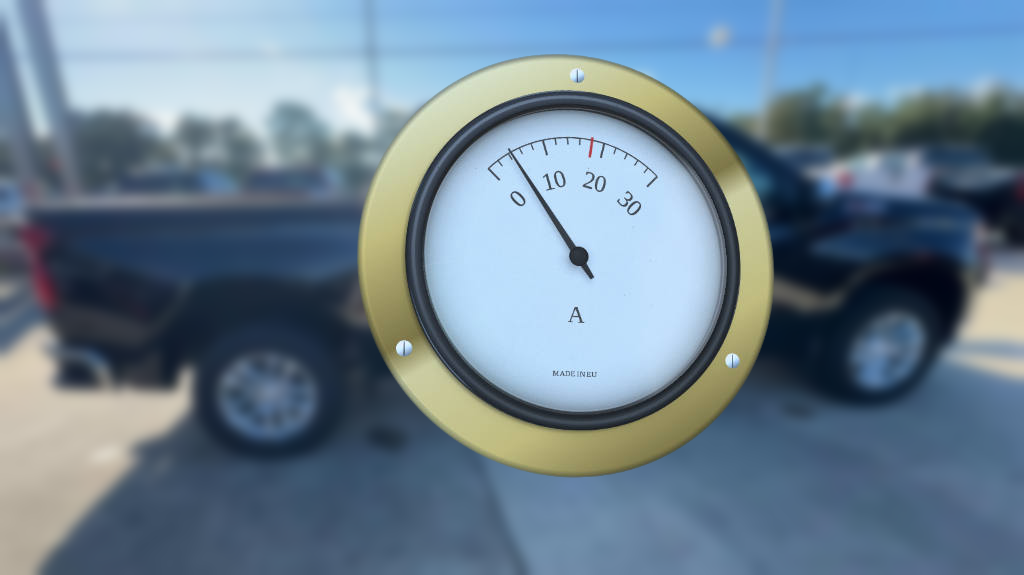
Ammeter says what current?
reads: 4 A
